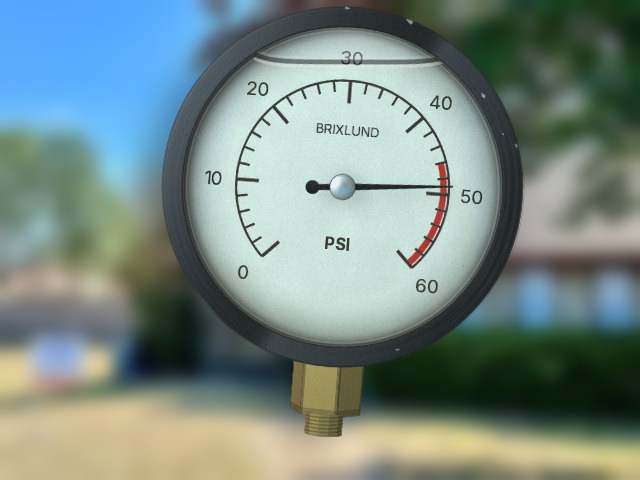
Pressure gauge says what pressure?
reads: 49 psi
